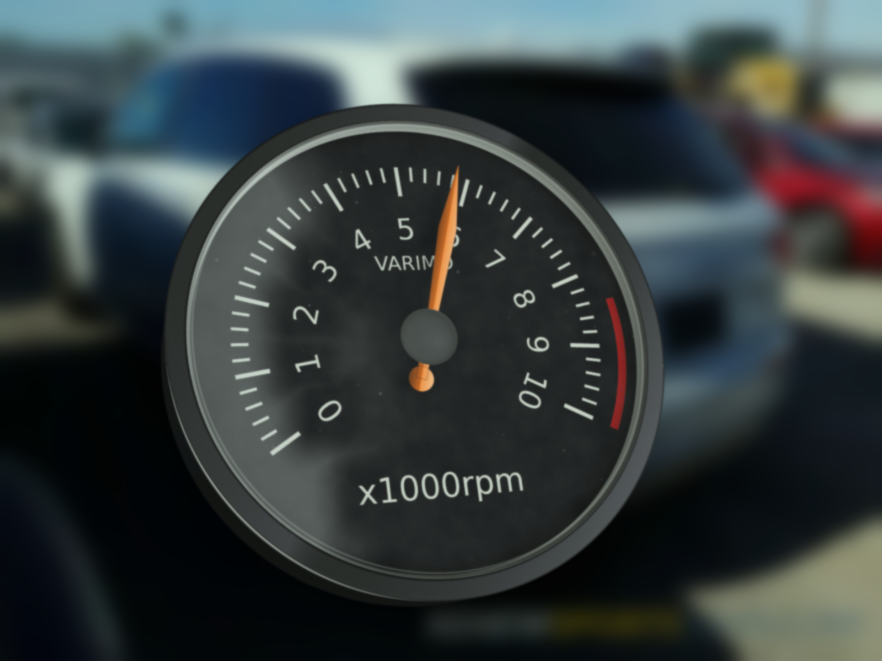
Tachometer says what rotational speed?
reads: 5800 rpm
